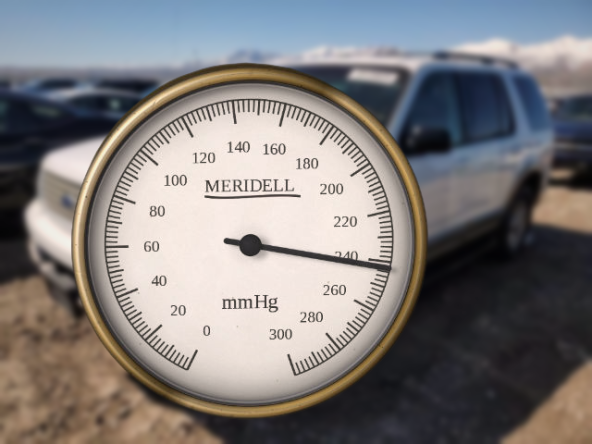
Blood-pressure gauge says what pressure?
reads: 242 mmHg
